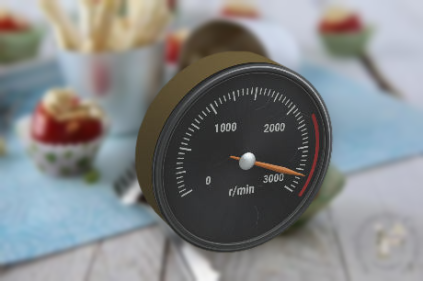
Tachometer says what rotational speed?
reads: 2800 rpm
